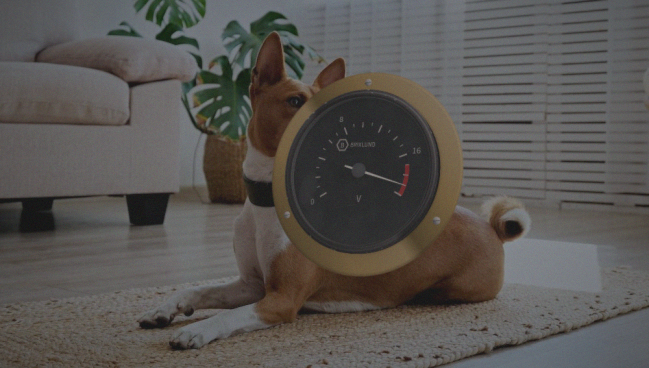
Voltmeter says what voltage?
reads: 19 V
